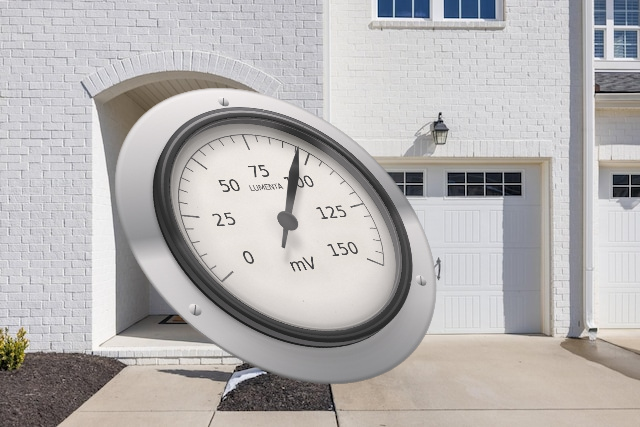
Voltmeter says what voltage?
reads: 95 mV
